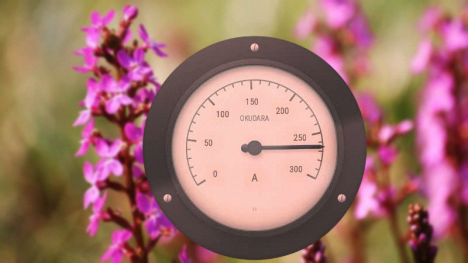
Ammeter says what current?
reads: 265 A
